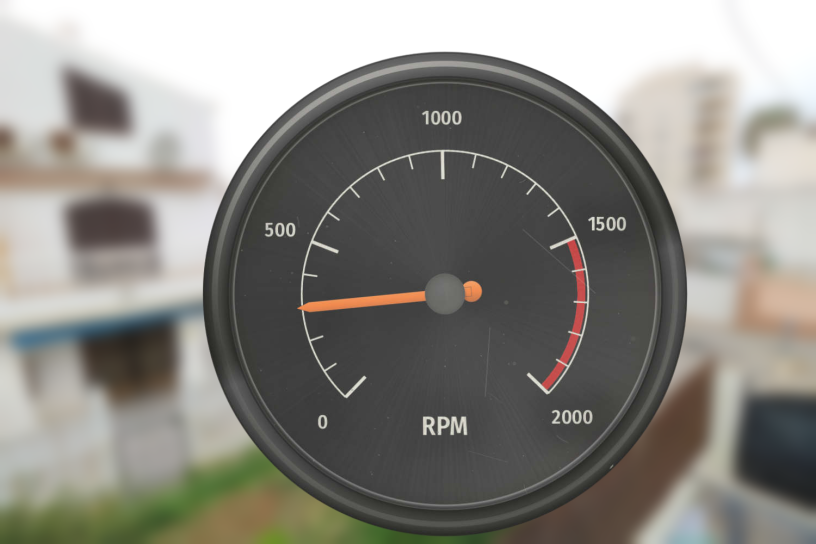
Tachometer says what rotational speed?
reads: 300 rpm
